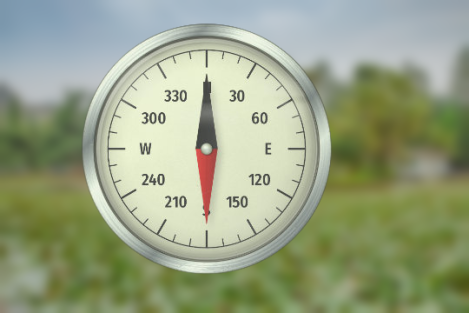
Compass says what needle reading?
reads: 180 °
